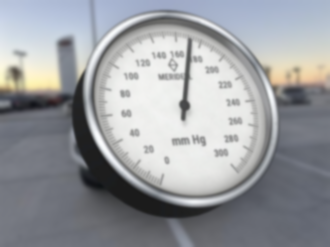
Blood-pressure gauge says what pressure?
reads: 170 mmHg
